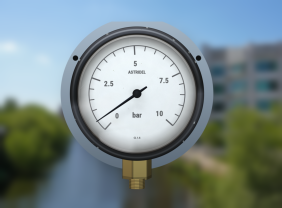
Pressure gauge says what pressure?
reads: 0.5 bar
